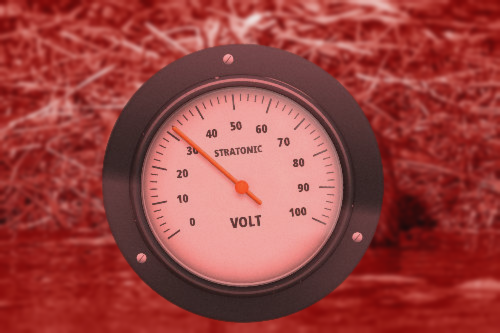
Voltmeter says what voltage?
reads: 32 V
